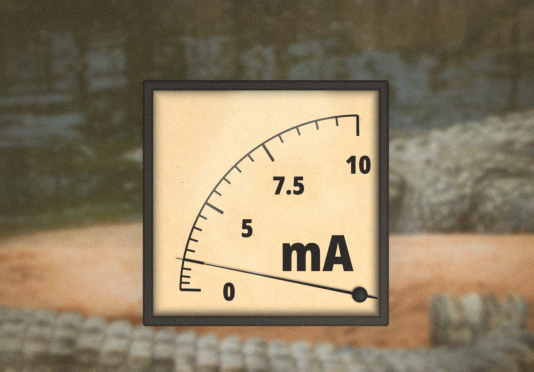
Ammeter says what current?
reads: 2.5 mA
